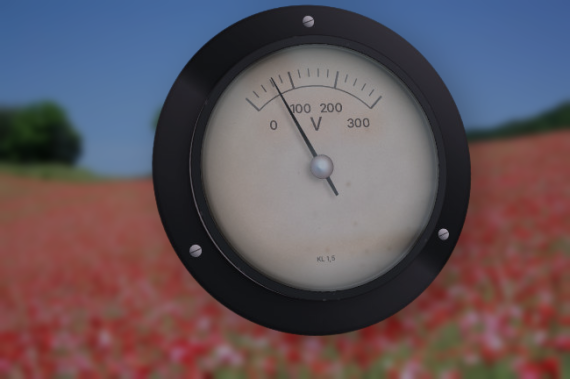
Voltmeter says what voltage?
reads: 60 V
